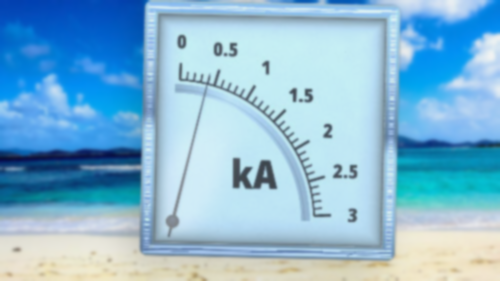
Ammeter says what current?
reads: 0.4 kA
